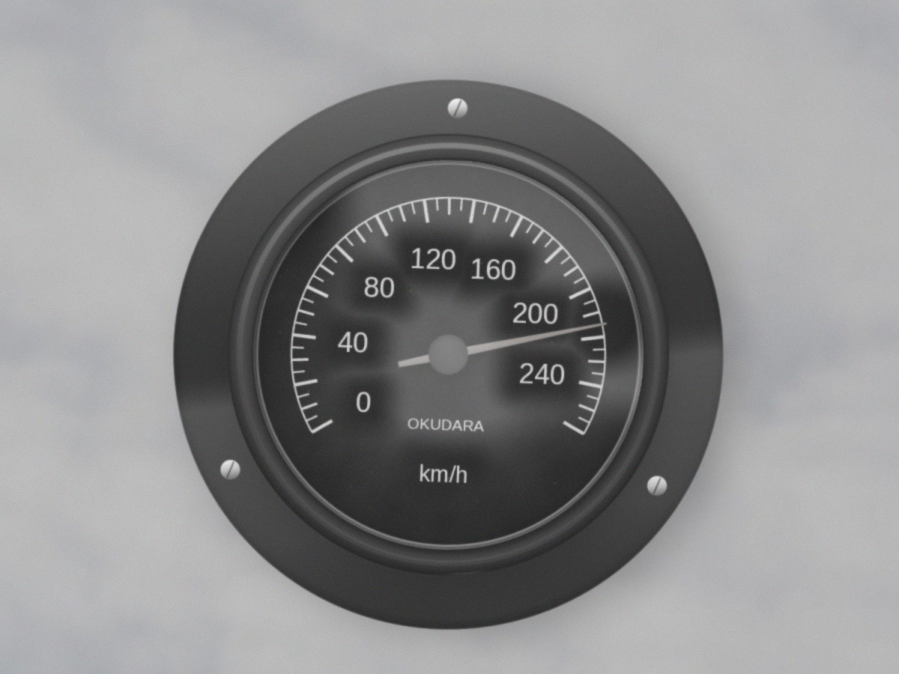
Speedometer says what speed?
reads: 215 km/h
